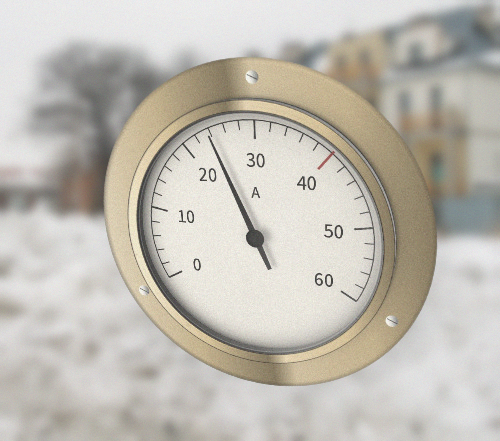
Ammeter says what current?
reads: 24 A
